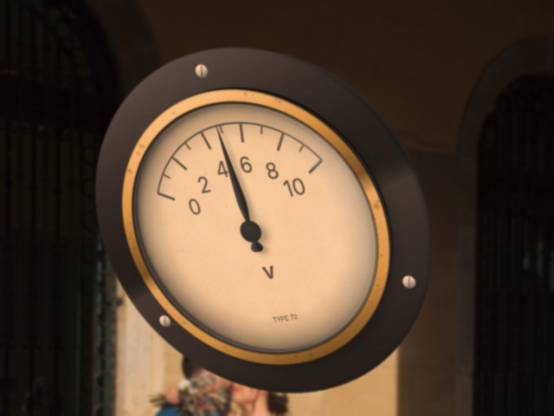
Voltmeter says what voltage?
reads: 5 V
